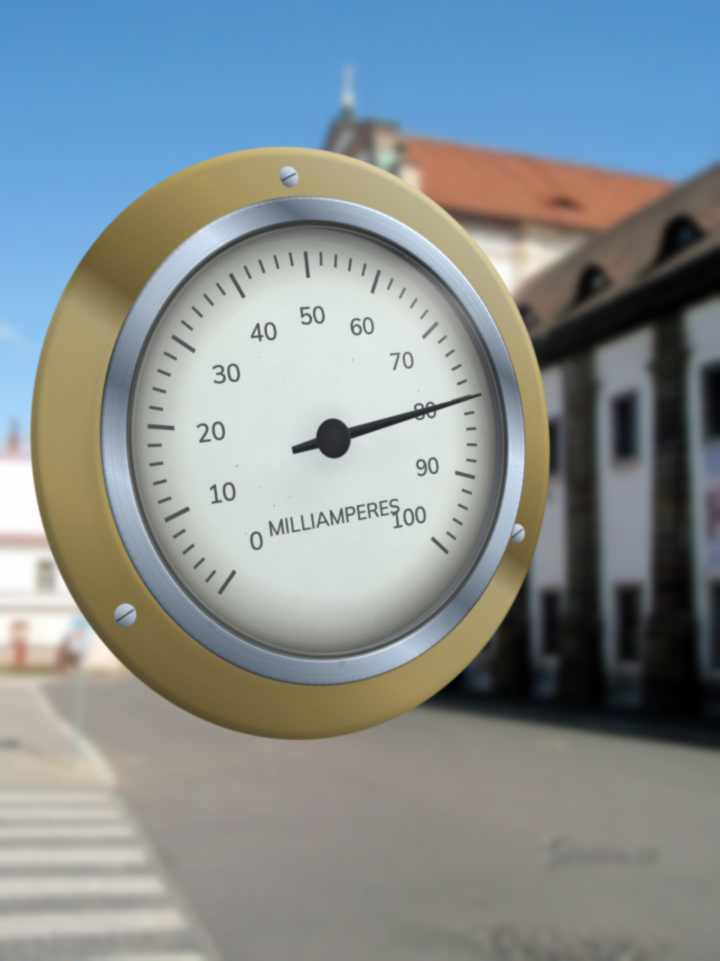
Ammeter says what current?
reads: 80 mA
